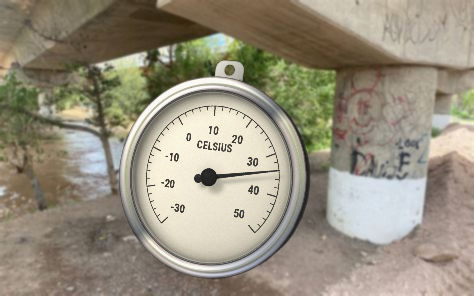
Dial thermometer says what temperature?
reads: 34 °C
